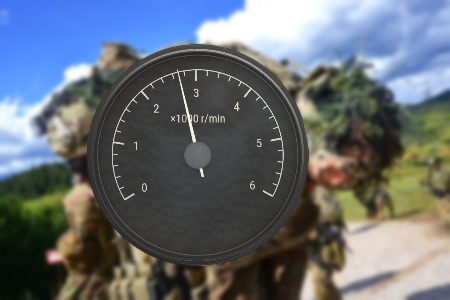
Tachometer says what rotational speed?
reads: 2700 rpm
